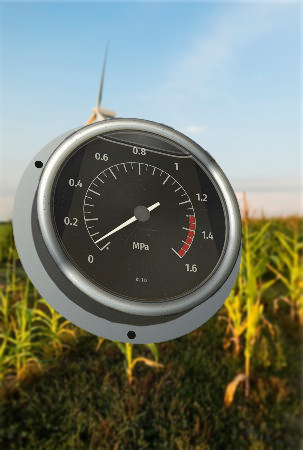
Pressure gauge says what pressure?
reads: 0.05 MPa
